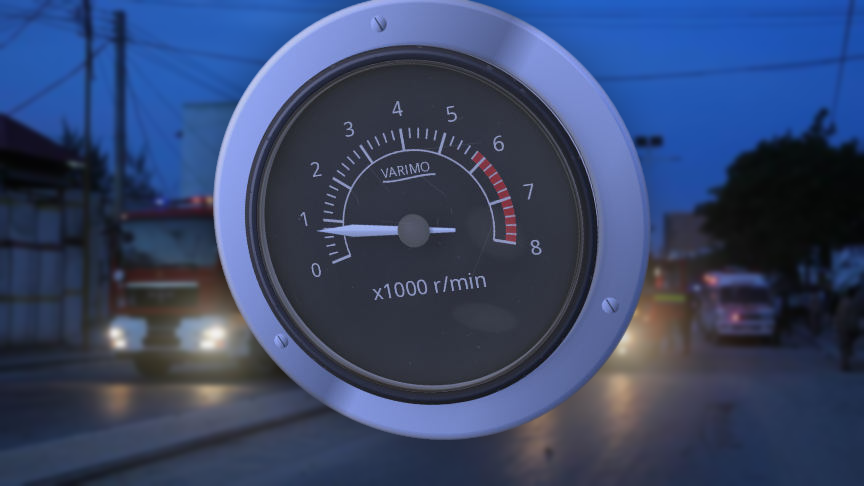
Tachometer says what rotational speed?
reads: 800 rpm
